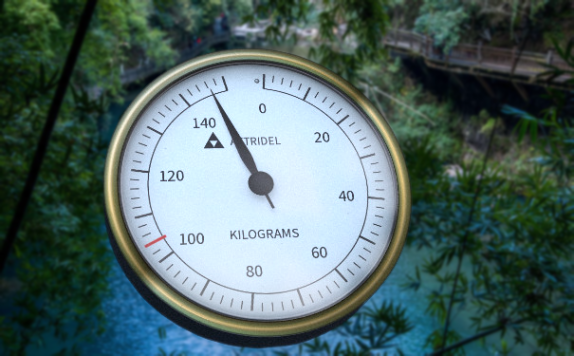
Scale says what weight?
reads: 146 kg
